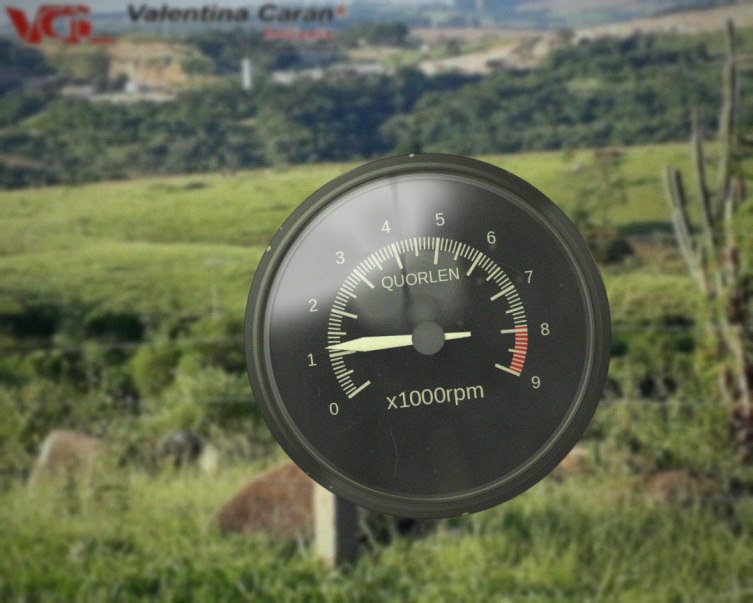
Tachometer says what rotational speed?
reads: 1200 rpm
